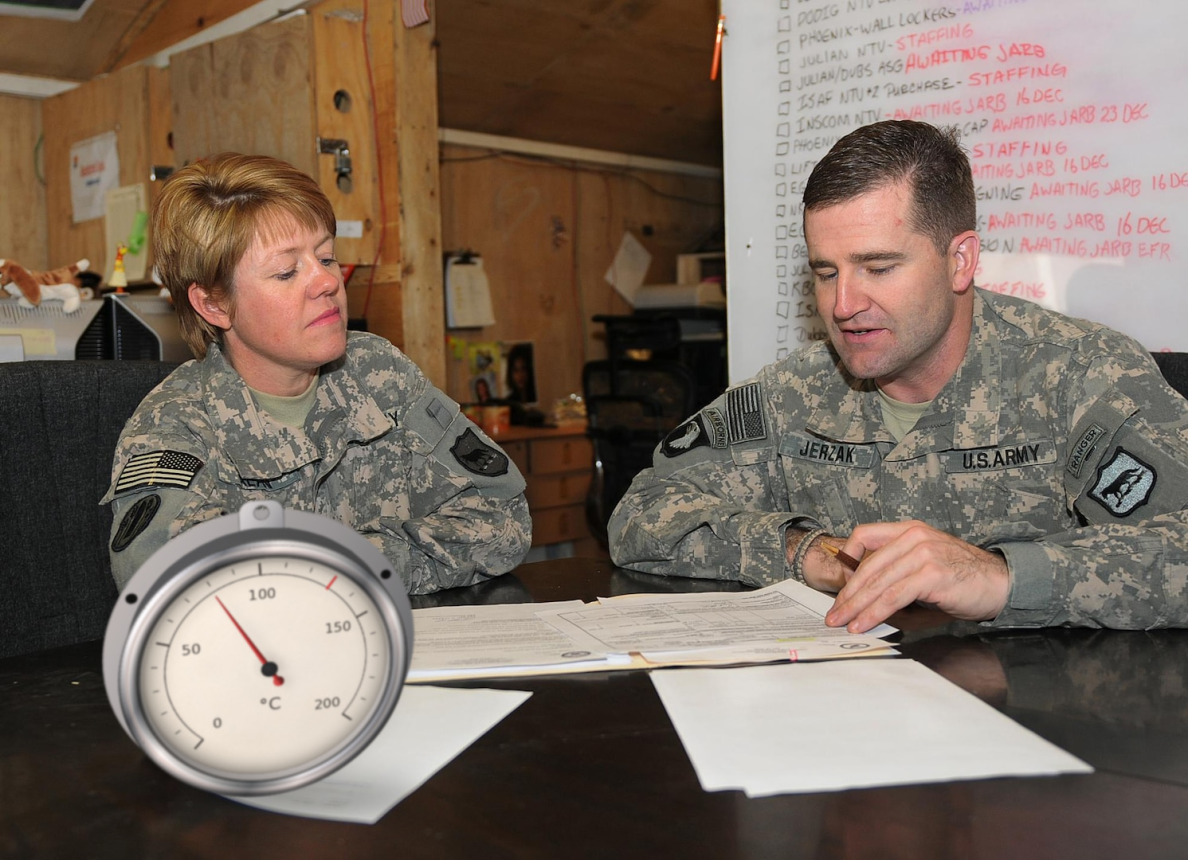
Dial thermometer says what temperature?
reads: 80 °C
